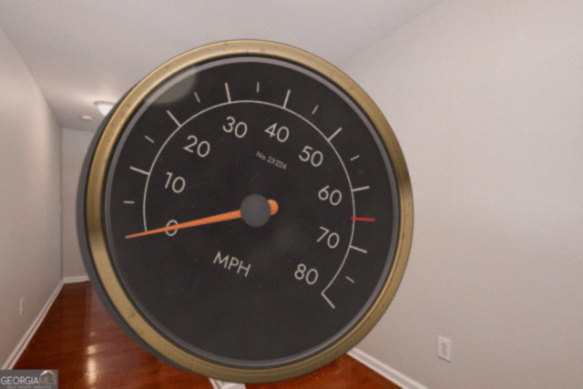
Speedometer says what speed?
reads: 0 mph
